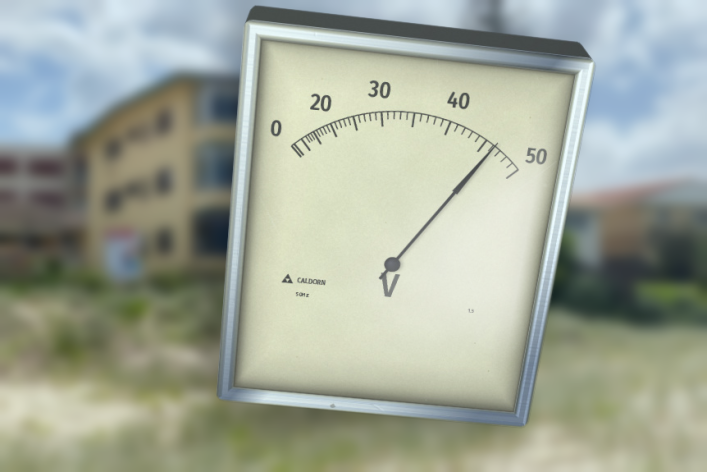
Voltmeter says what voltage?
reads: 46 V
